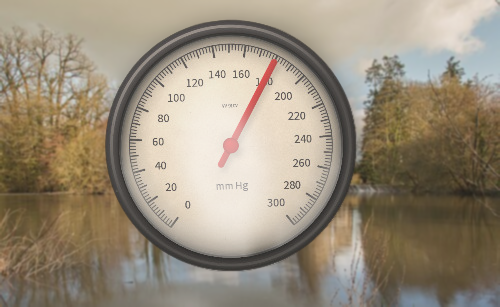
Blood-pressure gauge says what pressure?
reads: 180 mmHg
